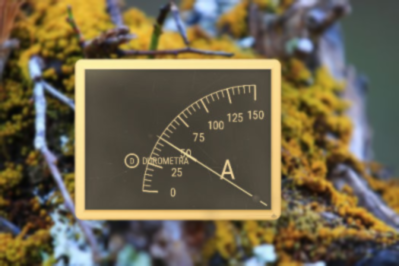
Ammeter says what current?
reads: 50 A
